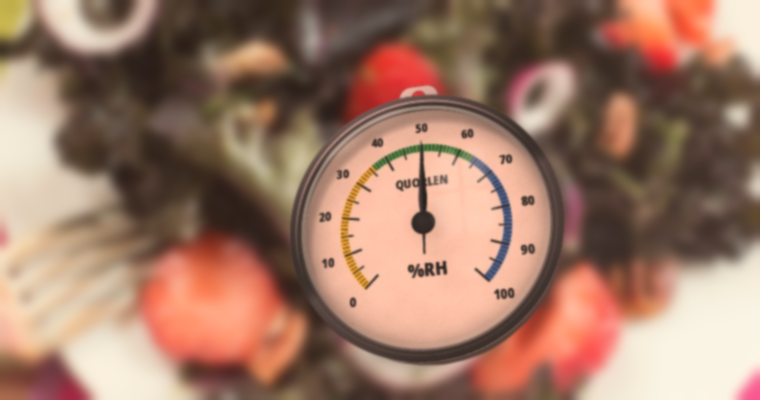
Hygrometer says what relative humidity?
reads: 50 %
